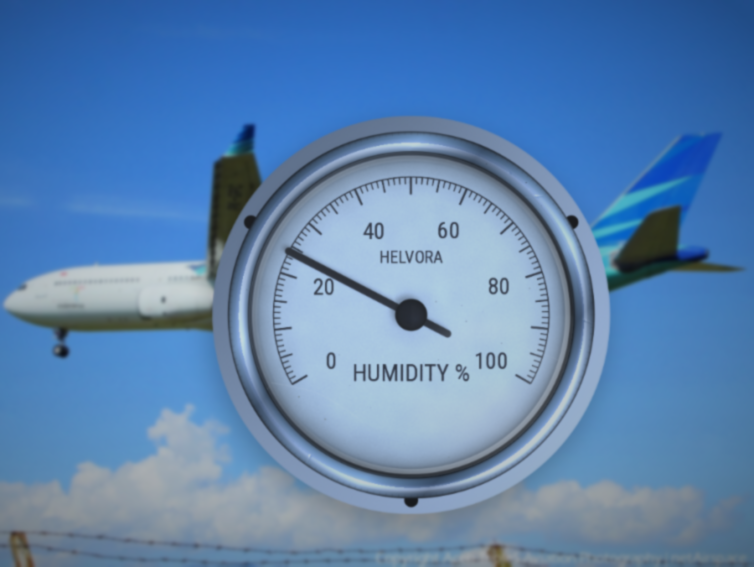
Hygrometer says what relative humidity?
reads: 24 %
